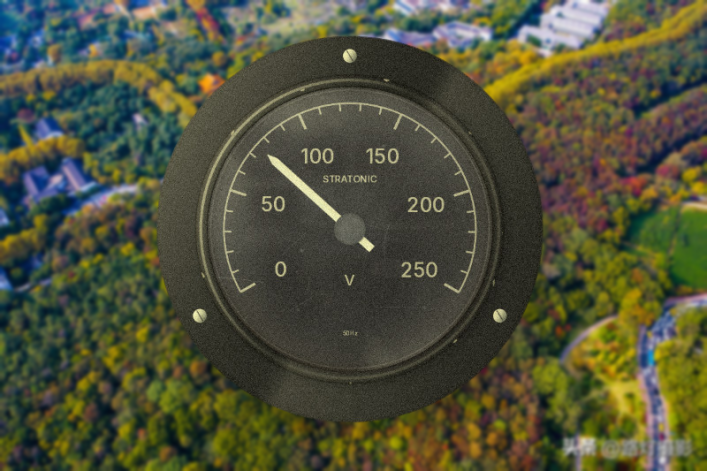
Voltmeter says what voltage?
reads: 75 V
